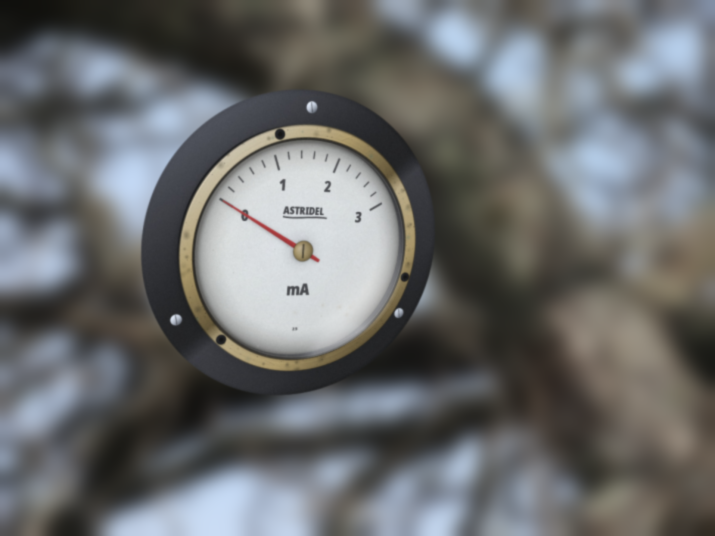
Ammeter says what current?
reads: 0 mA
